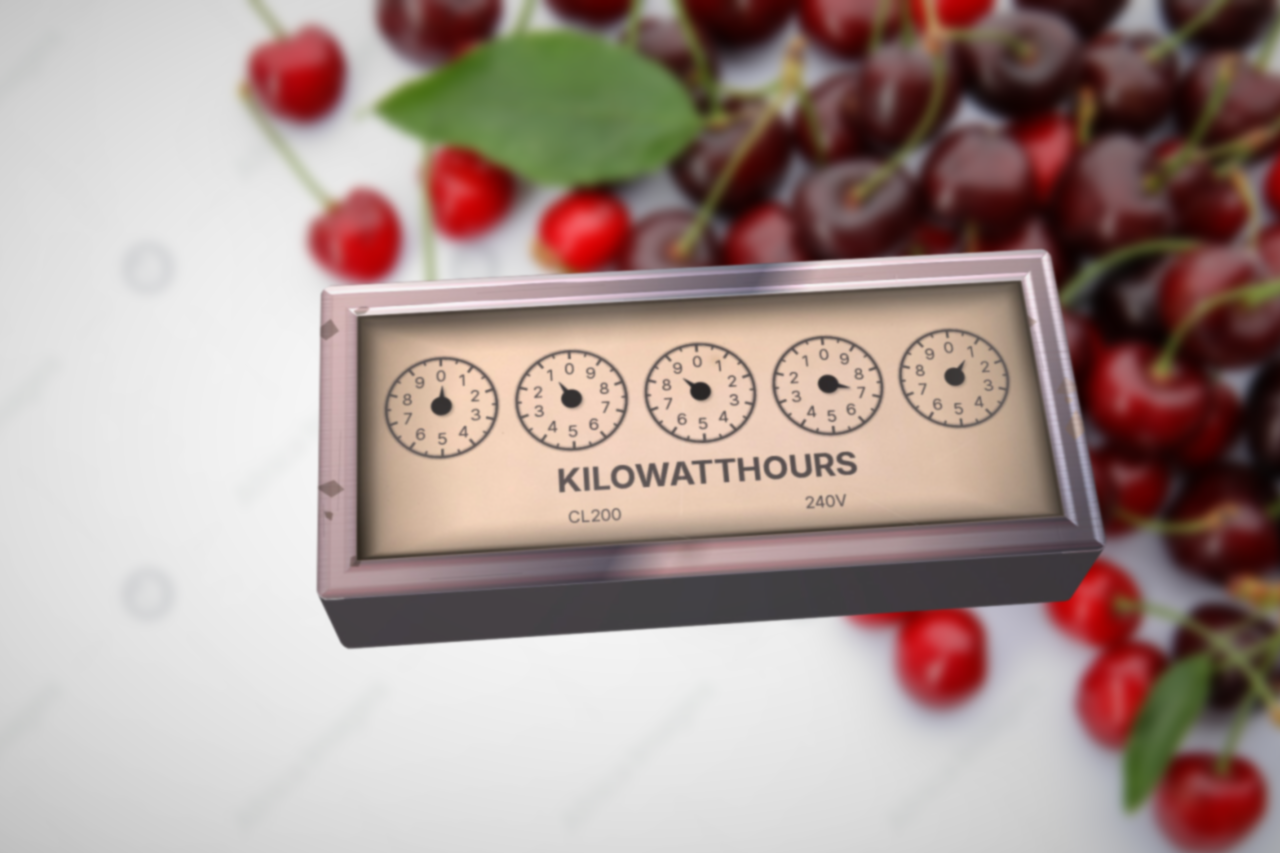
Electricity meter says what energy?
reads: 871 kWh
